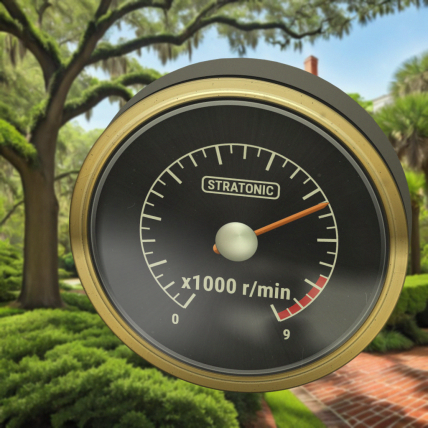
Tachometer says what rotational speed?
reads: 6250 rpm
